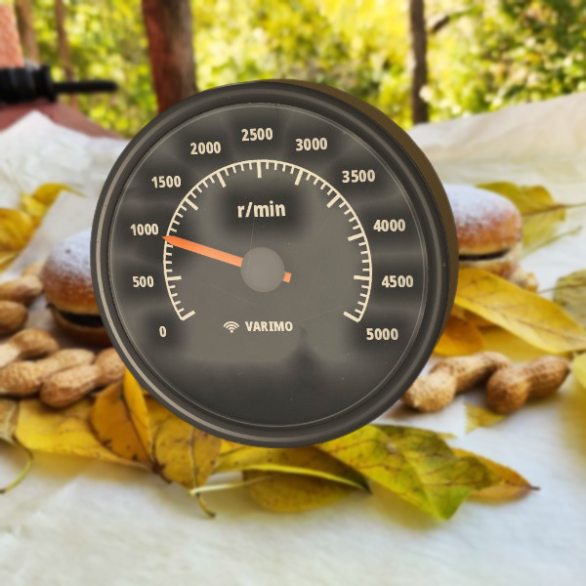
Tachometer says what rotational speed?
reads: 1000 rpm
